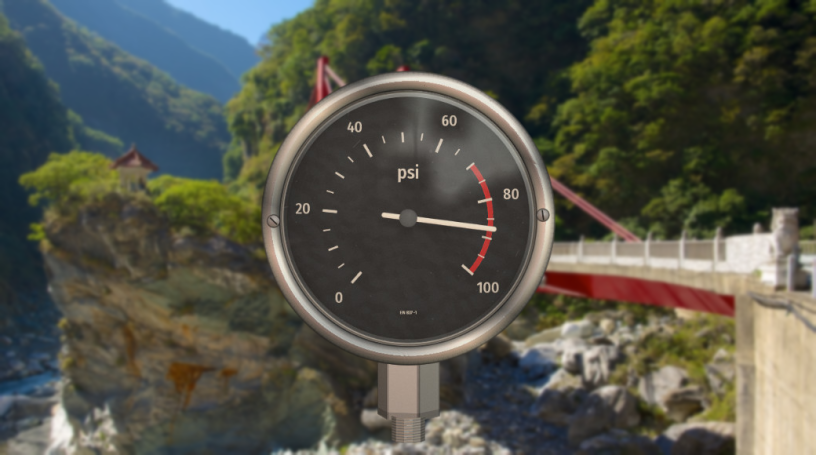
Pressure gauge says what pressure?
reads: 87.5 psi
